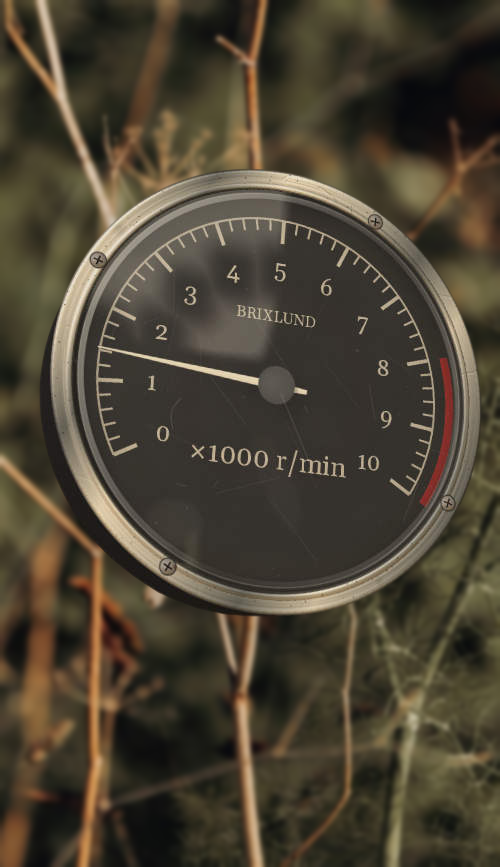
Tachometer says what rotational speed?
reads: 1400 rpm
